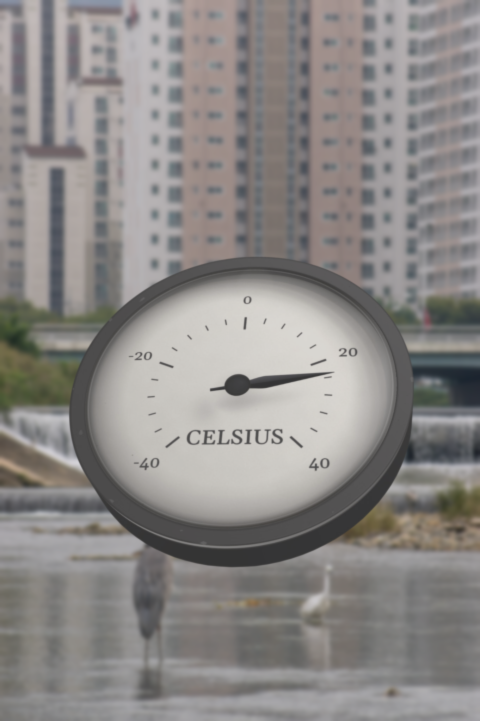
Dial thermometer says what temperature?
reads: 24 °C
